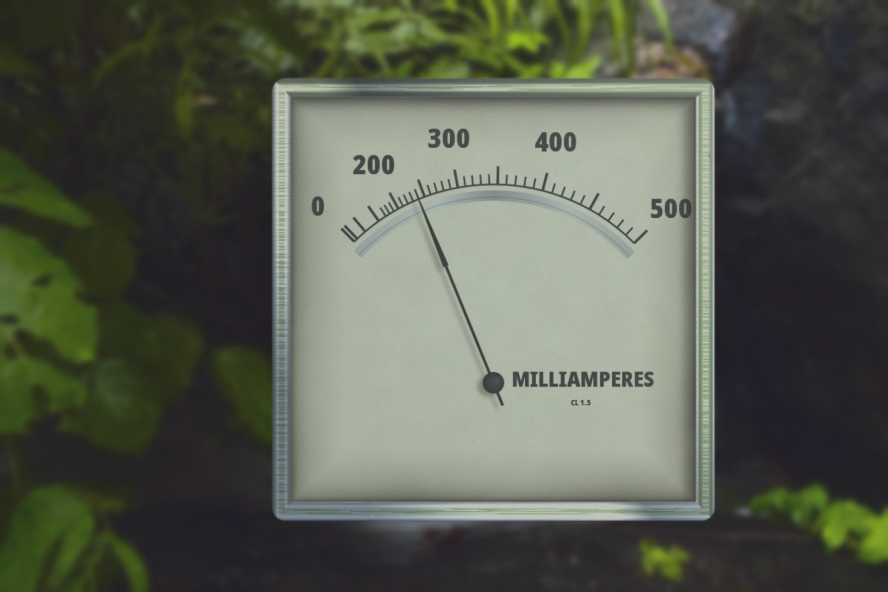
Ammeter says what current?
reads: 240 mA
